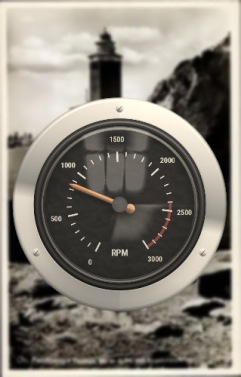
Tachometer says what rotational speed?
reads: 850 rpm
